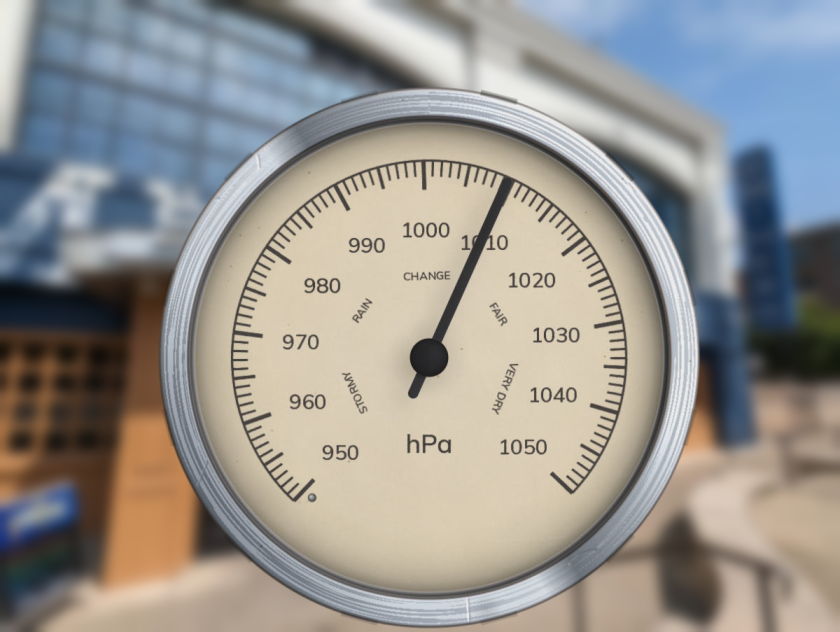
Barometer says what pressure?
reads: 1009.5 hPa
